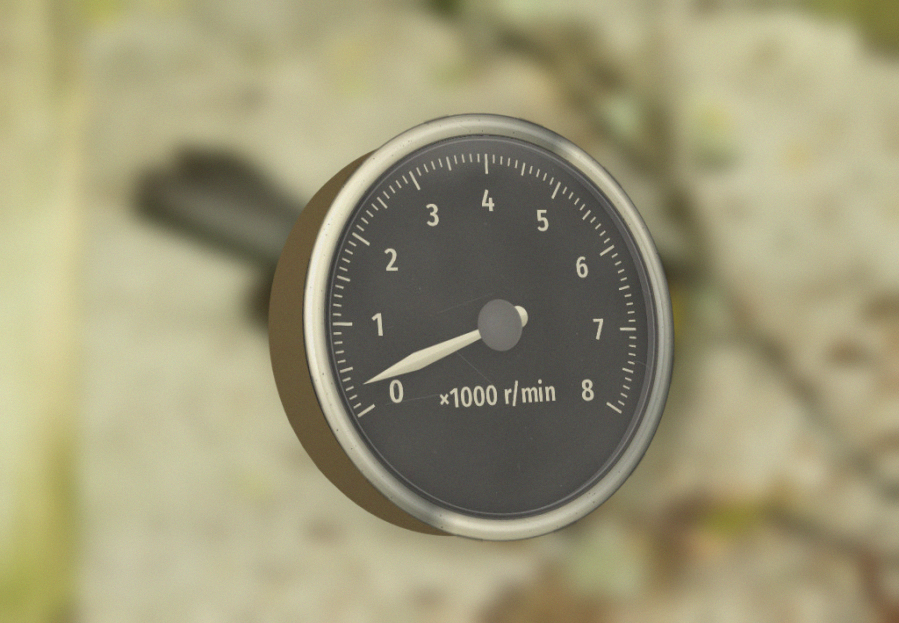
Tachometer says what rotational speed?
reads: 300 rpm
